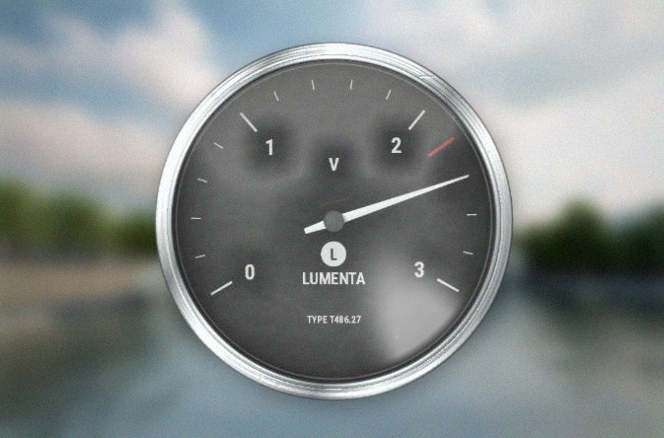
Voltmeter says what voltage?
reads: 2.4 V
